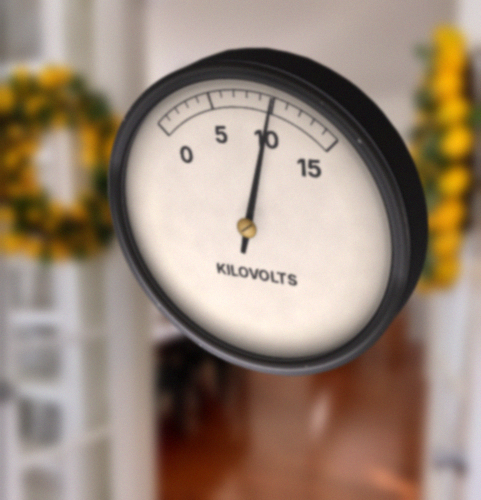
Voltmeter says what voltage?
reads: 10 kV
